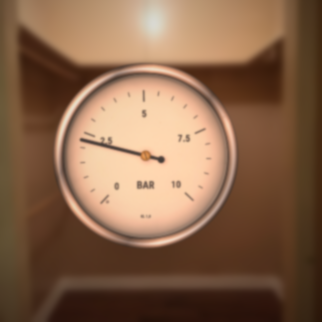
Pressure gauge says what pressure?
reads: 2.25 bar
